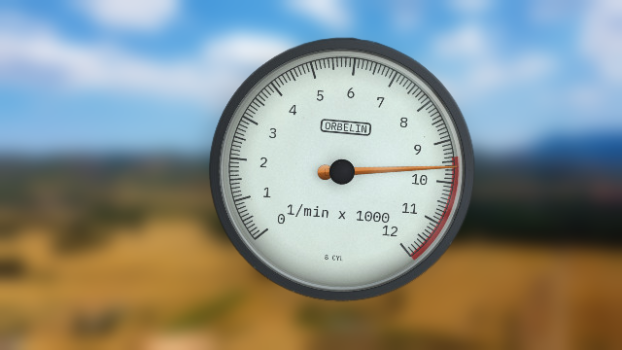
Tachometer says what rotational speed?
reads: 9600 rpm
